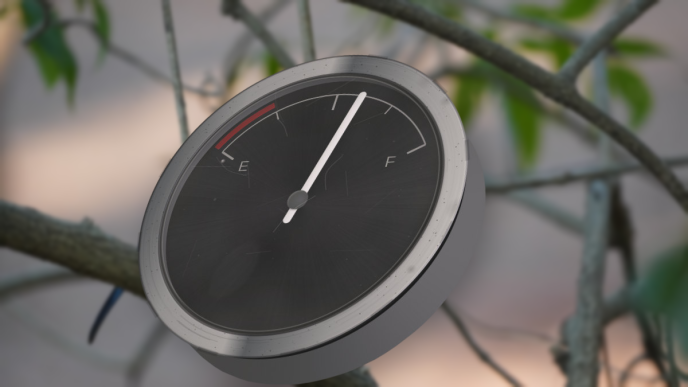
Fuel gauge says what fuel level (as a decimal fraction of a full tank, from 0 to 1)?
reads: 0.625
